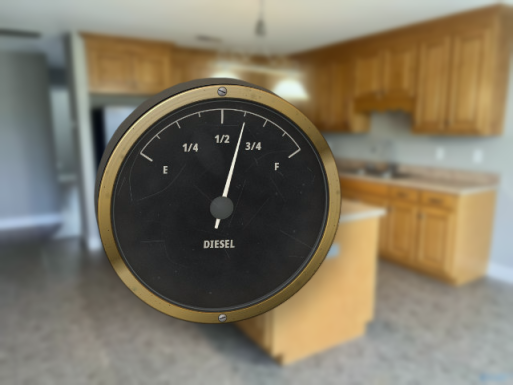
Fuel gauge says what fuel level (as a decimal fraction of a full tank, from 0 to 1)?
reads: 0.625
